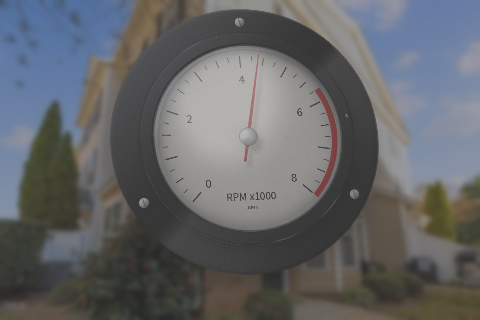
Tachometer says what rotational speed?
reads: 4375 rpm
